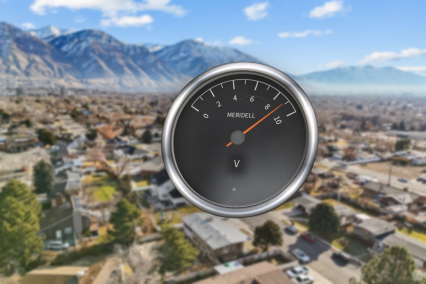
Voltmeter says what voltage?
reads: 9 V
